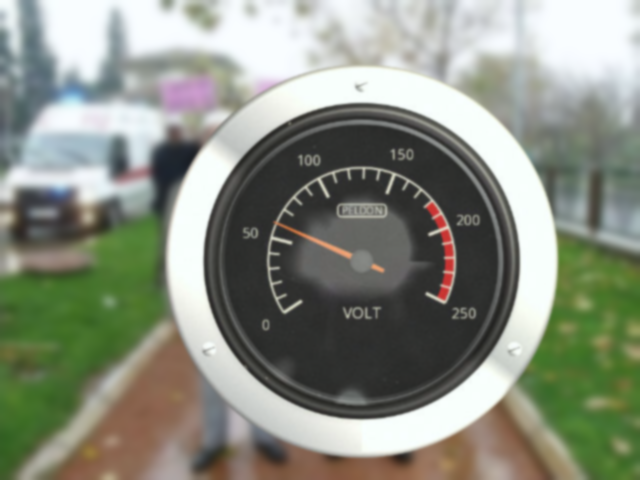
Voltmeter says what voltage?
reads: 60 V
